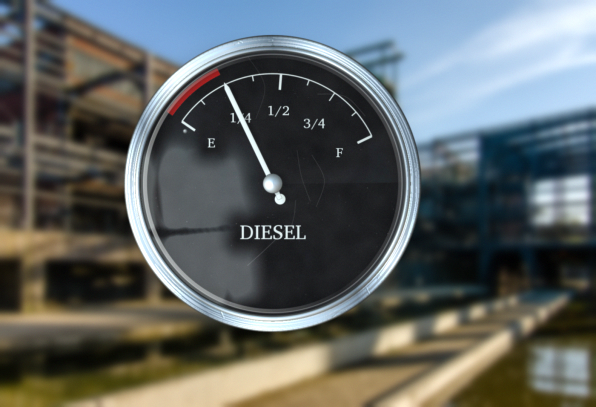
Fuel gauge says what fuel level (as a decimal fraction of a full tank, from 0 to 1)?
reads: 0.25
